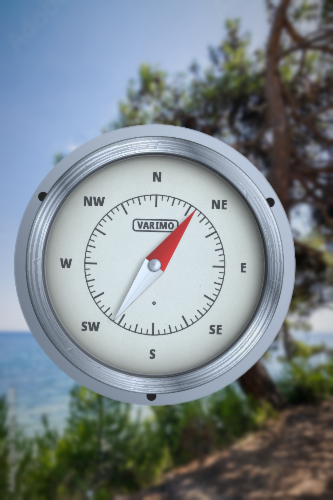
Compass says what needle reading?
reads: 35 °
